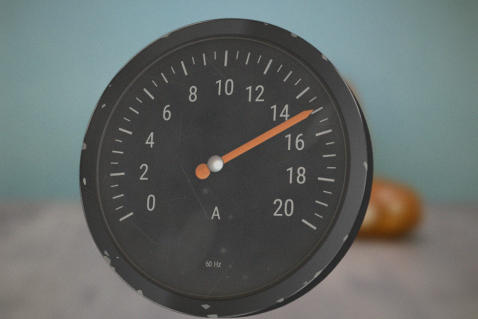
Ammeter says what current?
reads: 15 A
